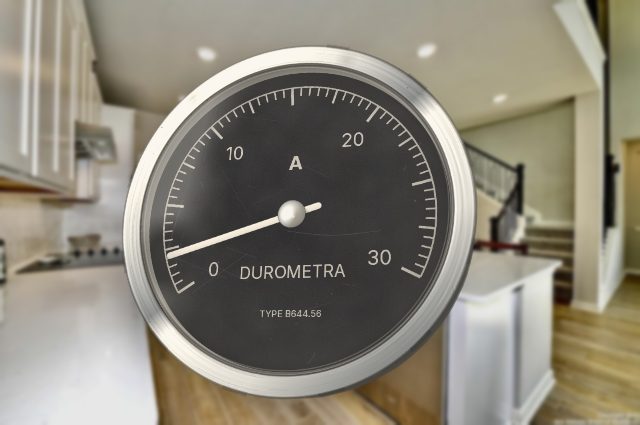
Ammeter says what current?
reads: 2 A
